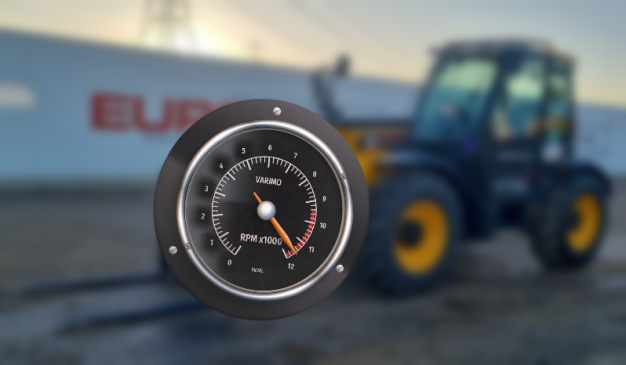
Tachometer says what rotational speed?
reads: 11600 rpm
